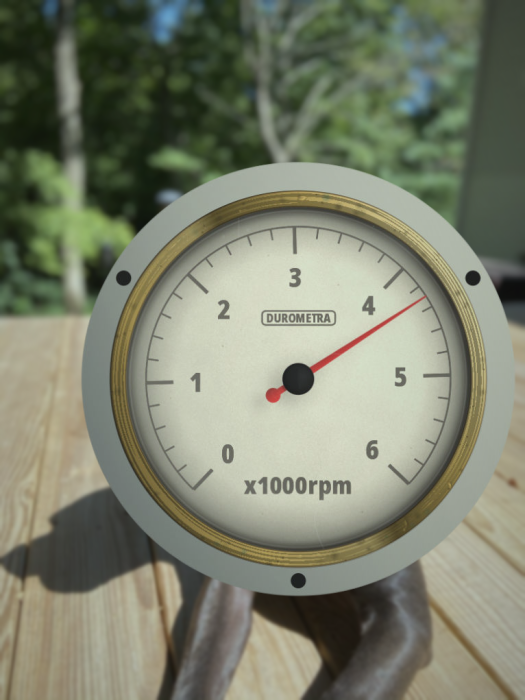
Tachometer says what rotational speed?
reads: 4300 rpm
